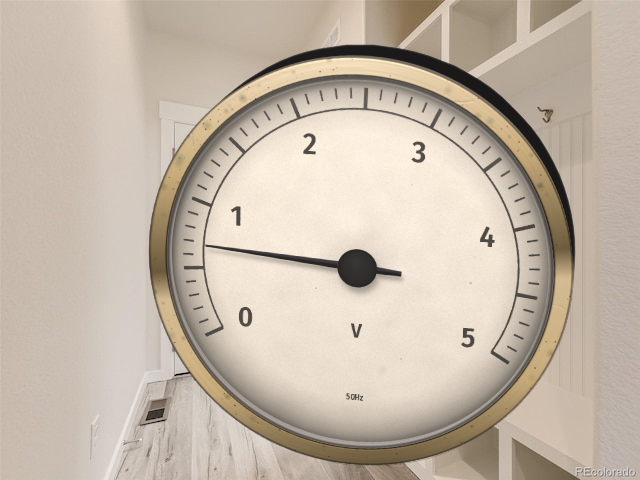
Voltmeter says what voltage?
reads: 0.7 V
